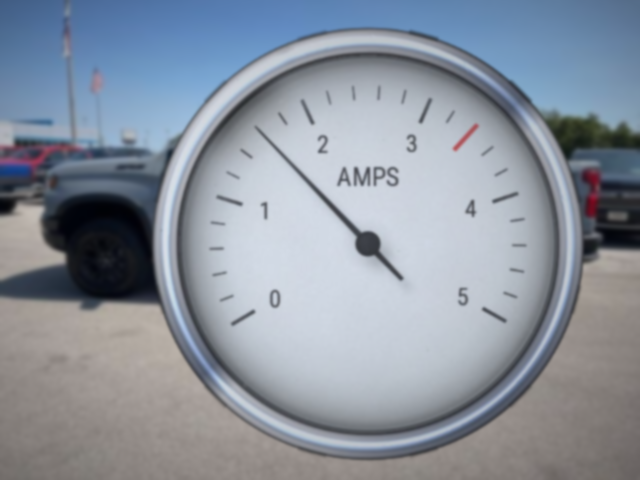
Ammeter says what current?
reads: 1.6 A
